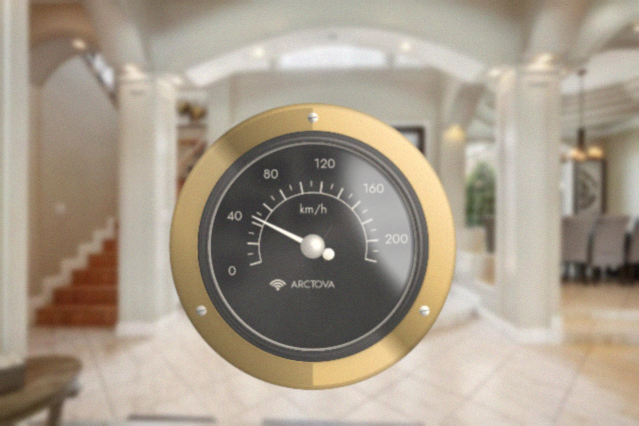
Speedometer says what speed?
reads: 45 km/h
